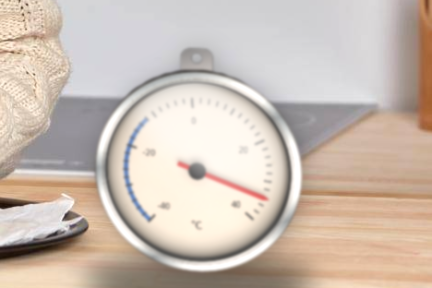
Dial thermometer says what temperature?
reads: 34 °C
